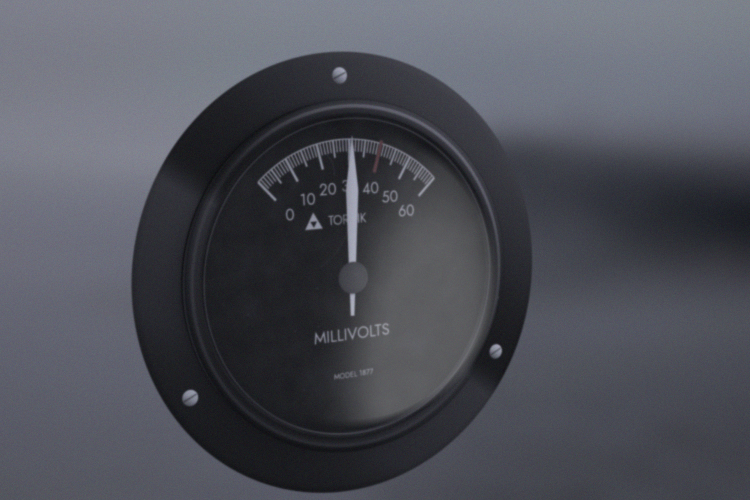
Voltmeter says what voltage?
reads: 30 mV
